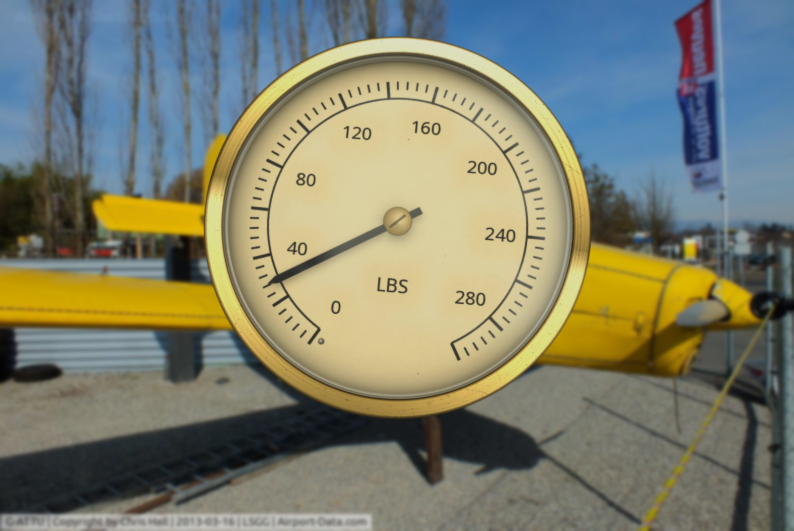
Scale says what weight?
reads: 28 lb
